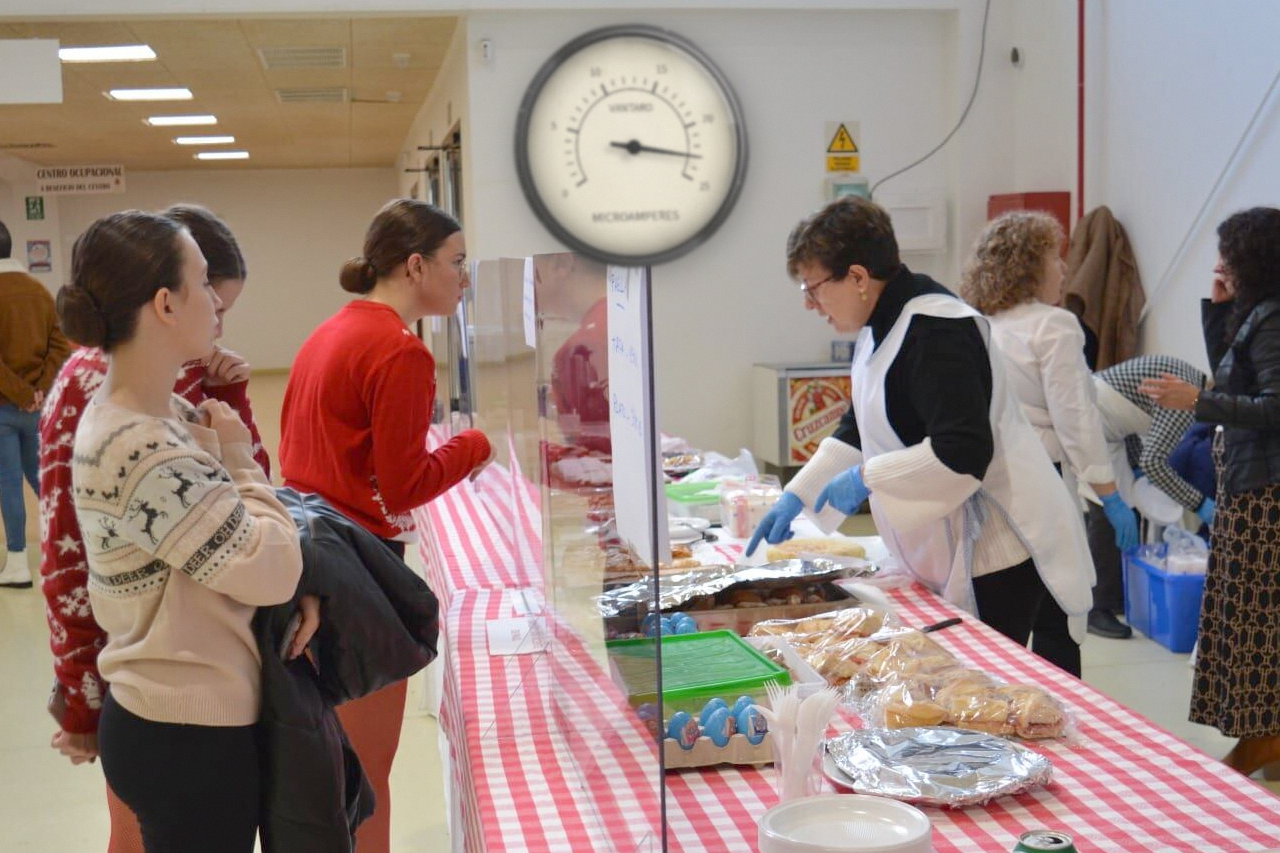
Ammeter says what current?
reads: 23 µA
